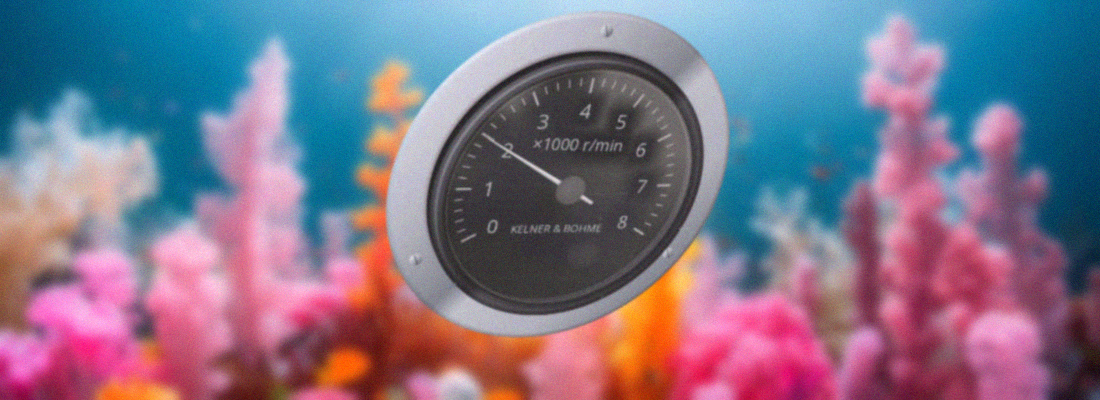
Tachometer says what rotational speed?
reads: 2000 rpm
